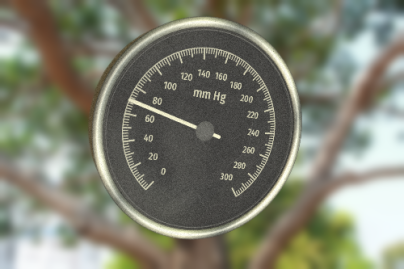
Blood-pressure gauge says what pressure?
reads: 70 mmHg
